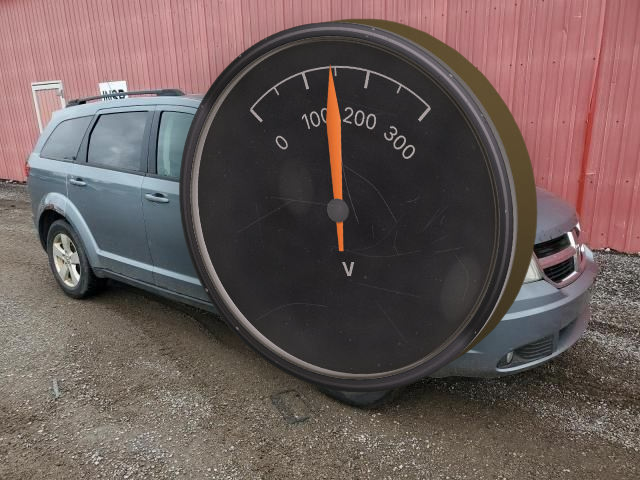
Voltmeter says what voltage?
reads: 150 V
